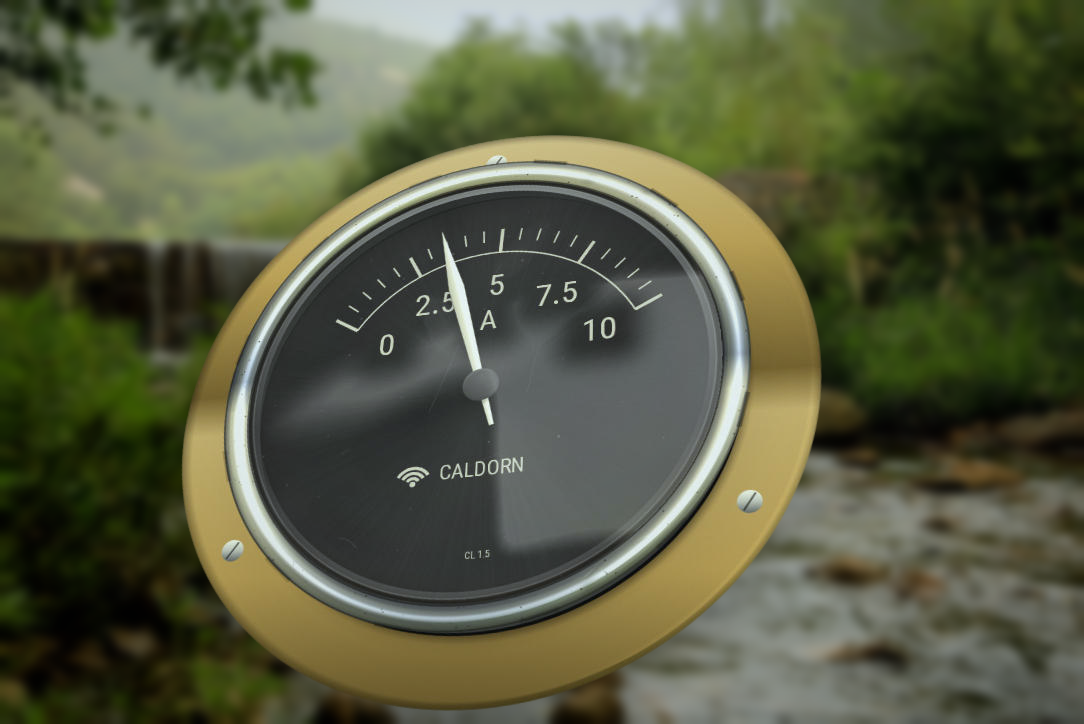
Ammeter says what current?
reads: 3.5 A
